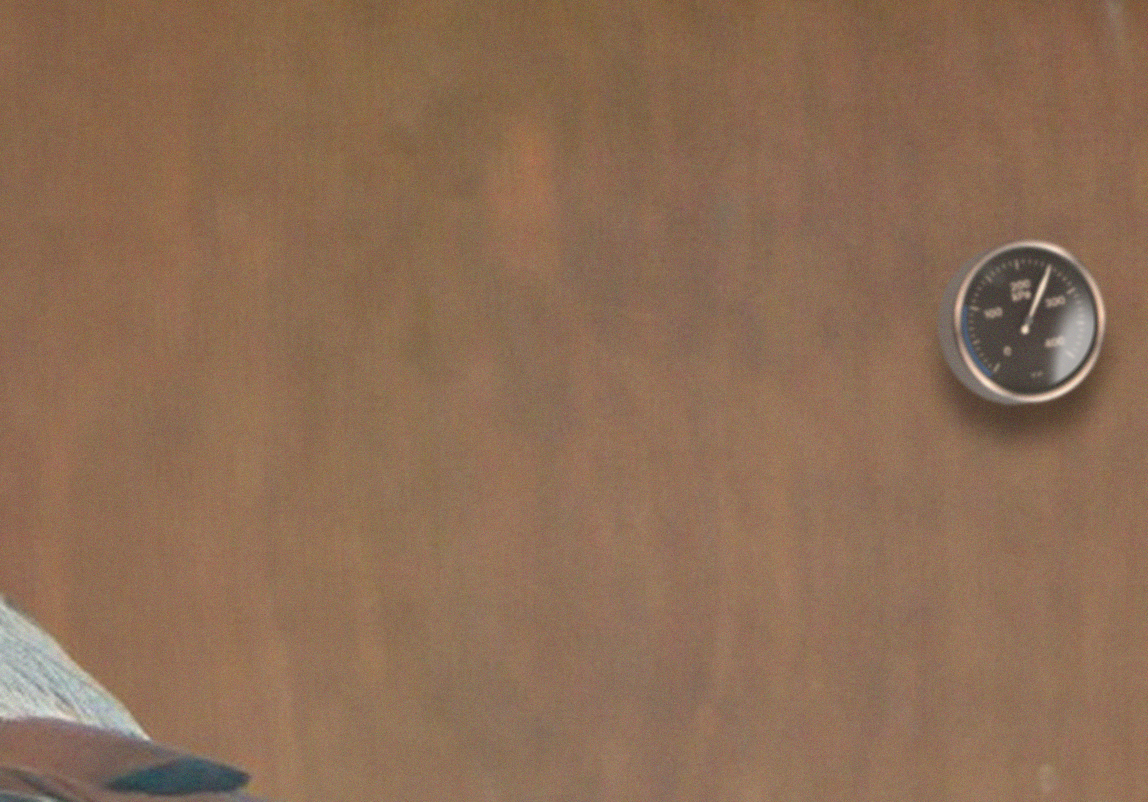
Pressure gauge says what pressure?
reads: 250 kPa
